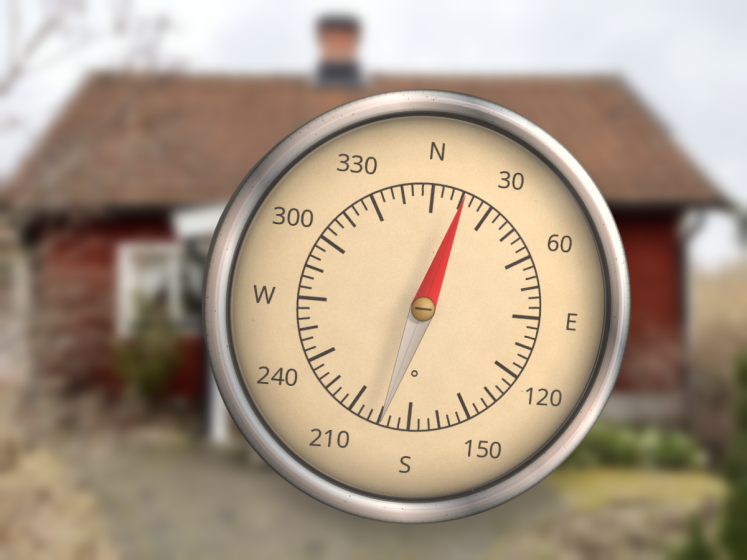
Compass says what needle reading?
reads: 15 °
